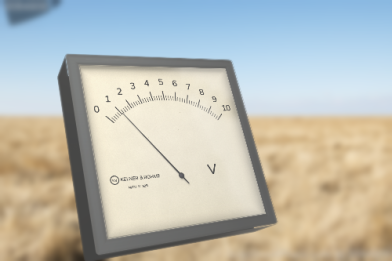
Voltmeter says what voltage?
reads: 1 V
